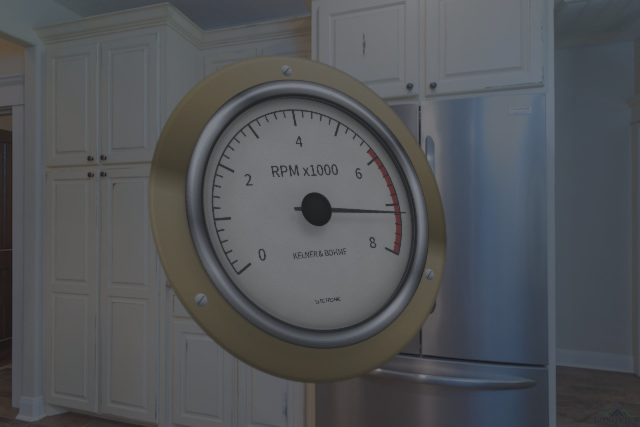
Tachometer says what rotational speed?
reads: 7200 rpm
